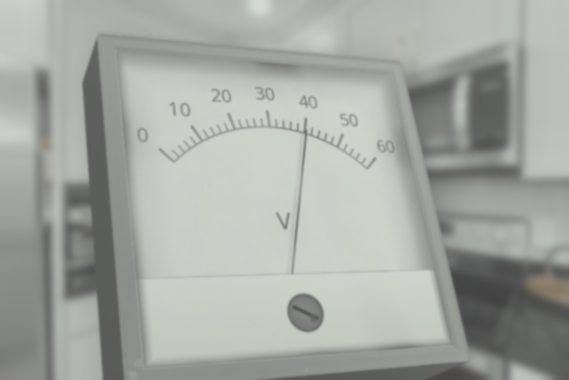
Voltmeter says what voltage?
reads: 40 V
